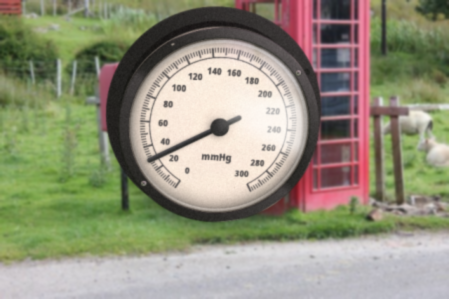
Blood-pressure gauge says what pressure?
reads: 30 mmHg
